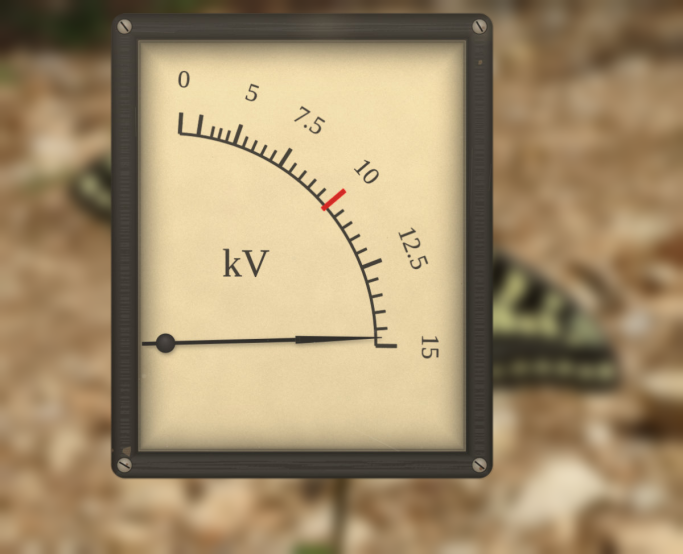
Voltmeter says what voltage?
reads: 14.75 kV
